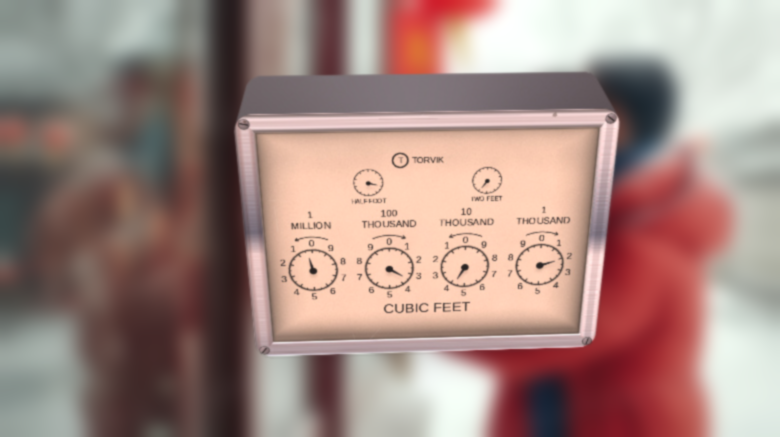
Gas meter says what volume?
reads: 34200 ft³
